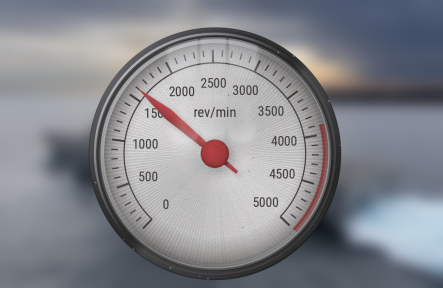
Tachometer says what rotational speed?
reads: 1600 rpm
